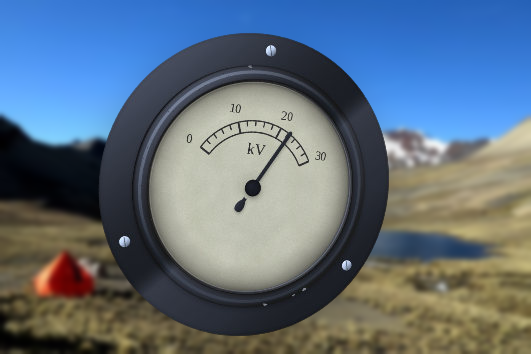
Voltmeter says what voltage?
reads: 22 kV
